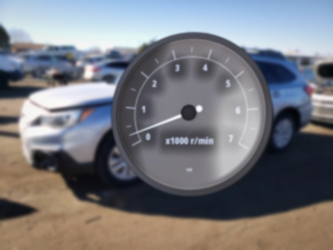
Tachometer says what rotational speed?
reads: 250 rpm
